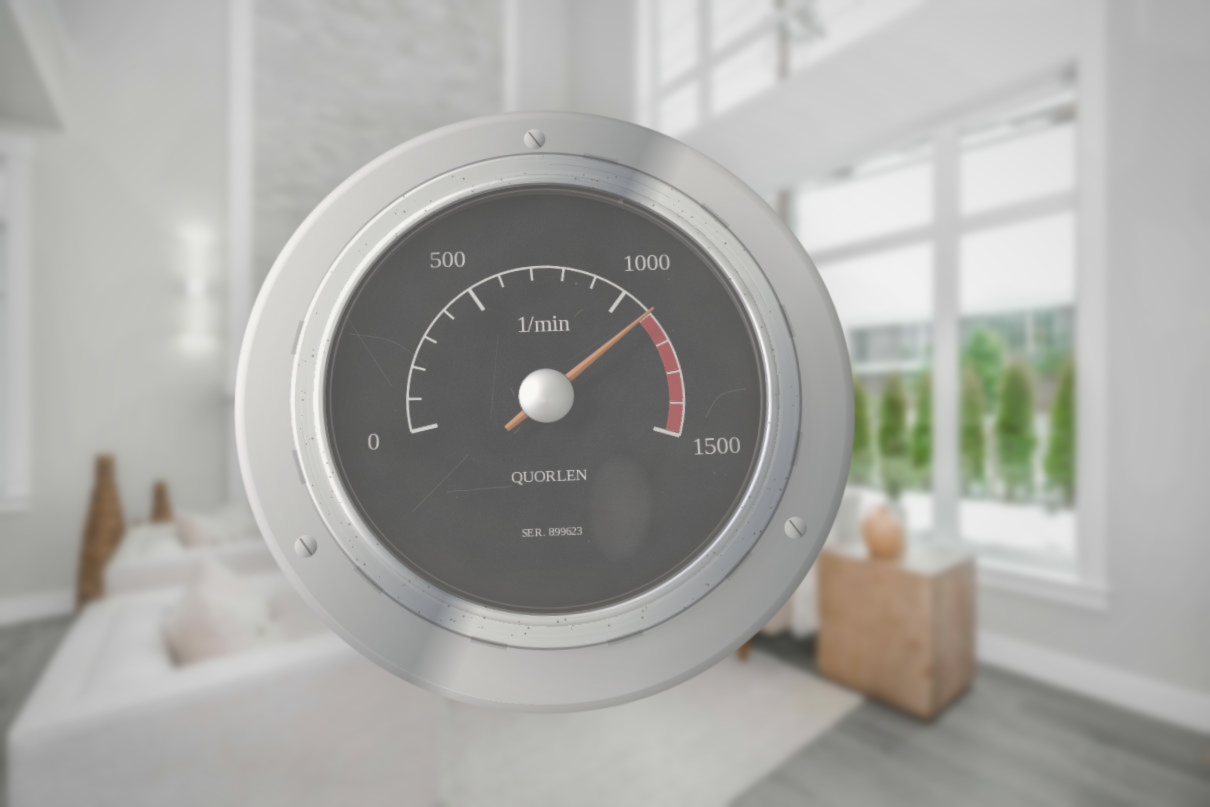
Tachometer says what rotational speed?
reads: 1100 rpm
